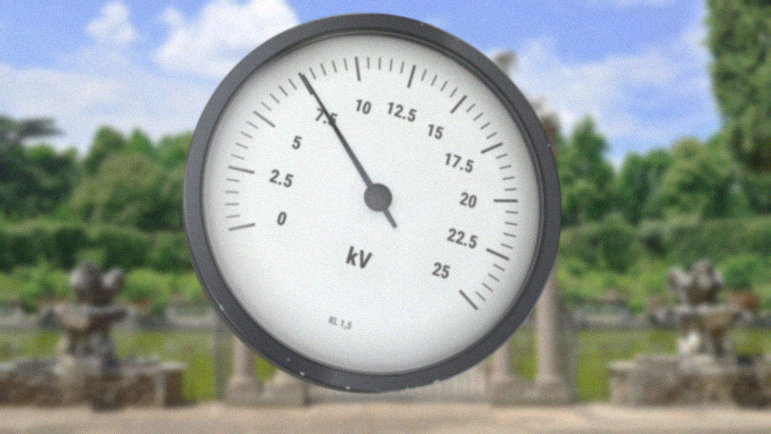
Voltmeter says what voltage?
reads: 7.5 kV
